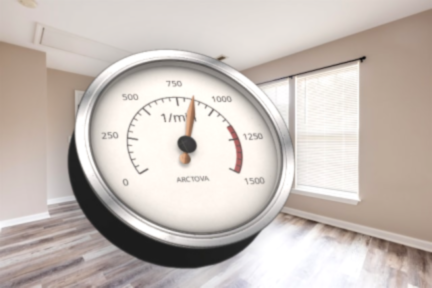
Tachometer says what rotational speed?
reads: 850 rpm
